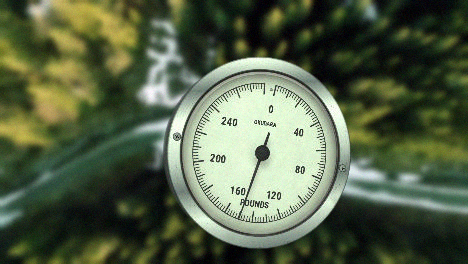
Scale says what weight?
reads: 150 lb
